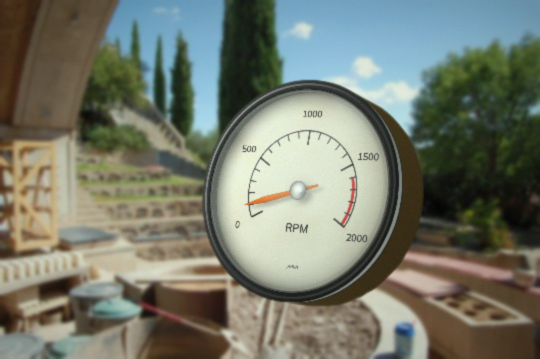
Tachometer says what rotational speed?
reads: 100 rpm
